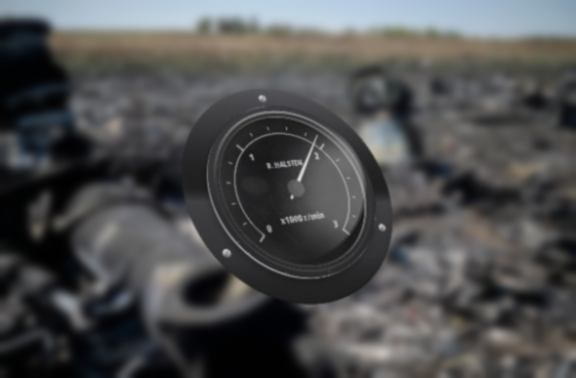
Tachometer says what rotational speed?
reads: 1900 rpm
